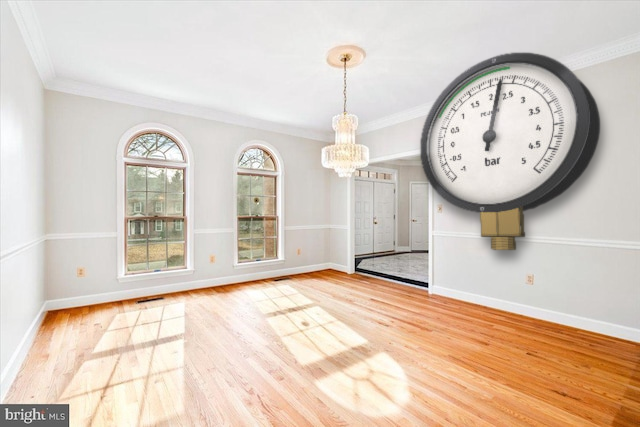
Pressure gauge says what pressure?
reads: 2.25 bar
